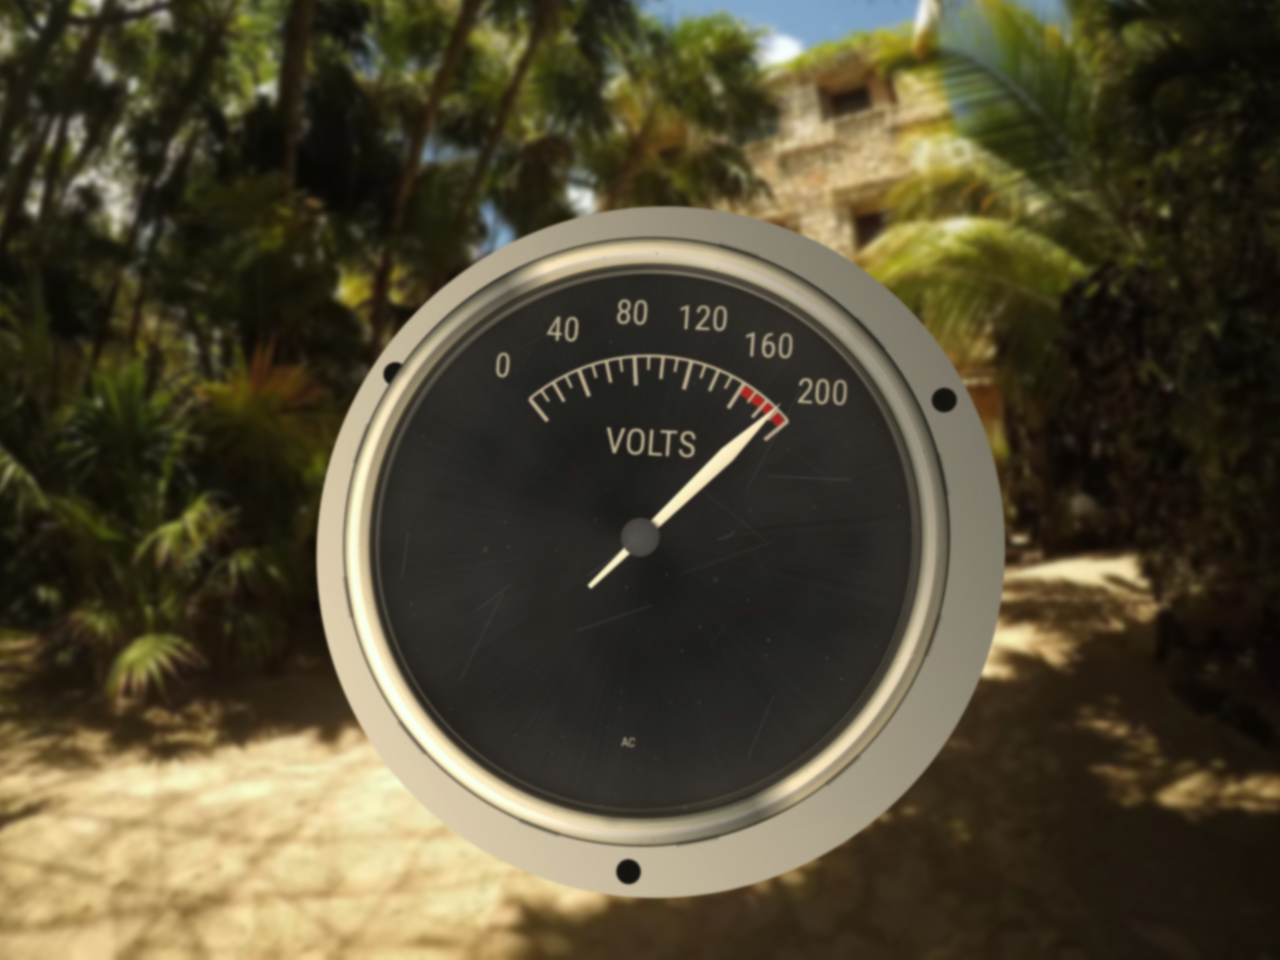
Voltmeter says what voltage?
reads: 190 V
